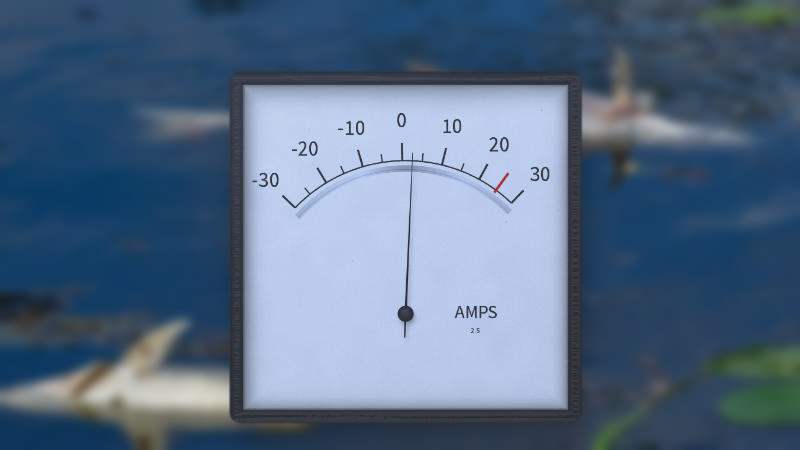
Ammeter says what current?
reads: 2.5 A
